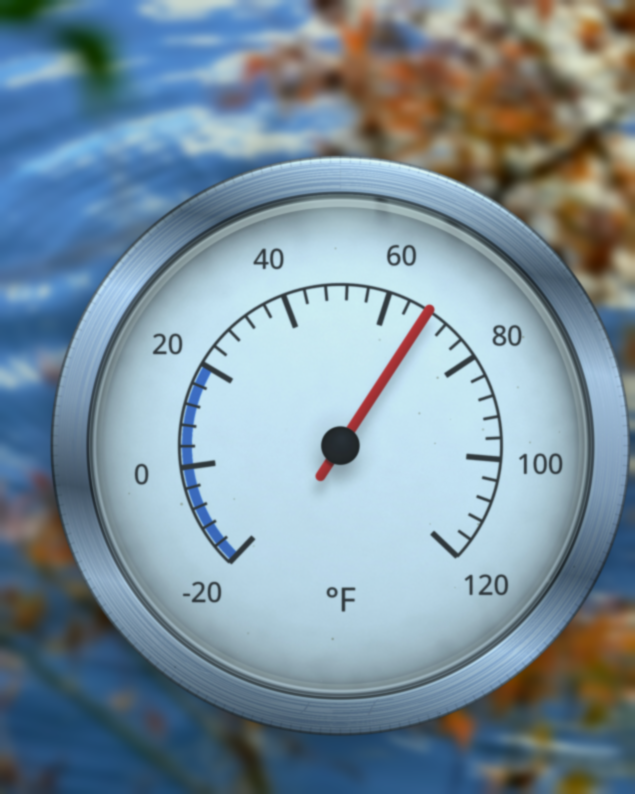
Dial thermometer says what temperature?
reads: 68 °F
